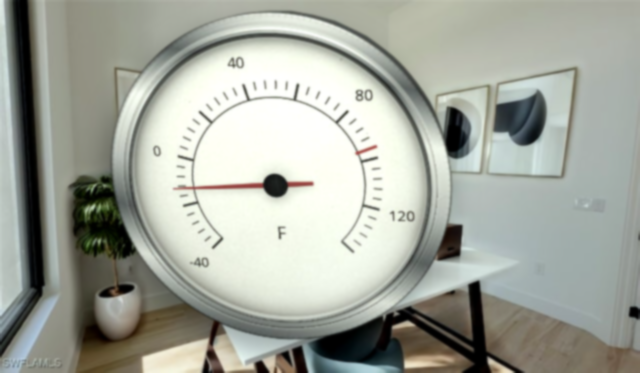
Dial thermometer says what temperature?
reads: -12 °F
